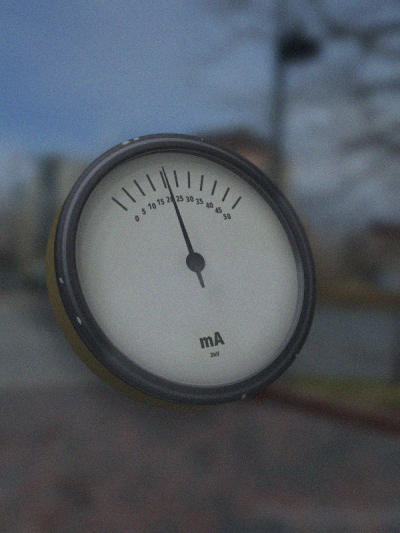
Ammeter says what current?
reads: 20 mA
